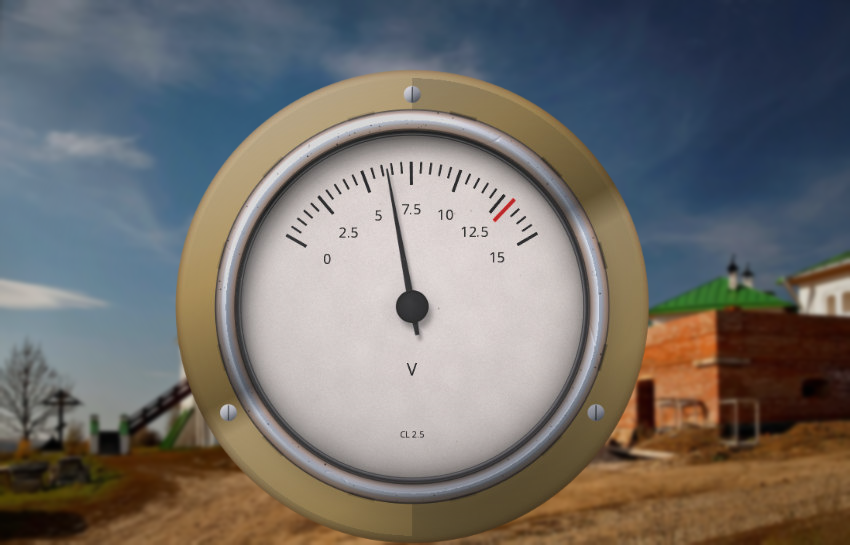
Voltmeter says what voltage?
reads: 6.25 V
